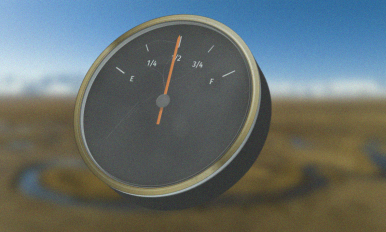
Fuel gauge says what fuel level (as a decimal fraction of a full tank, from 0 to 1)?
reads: 0.5
